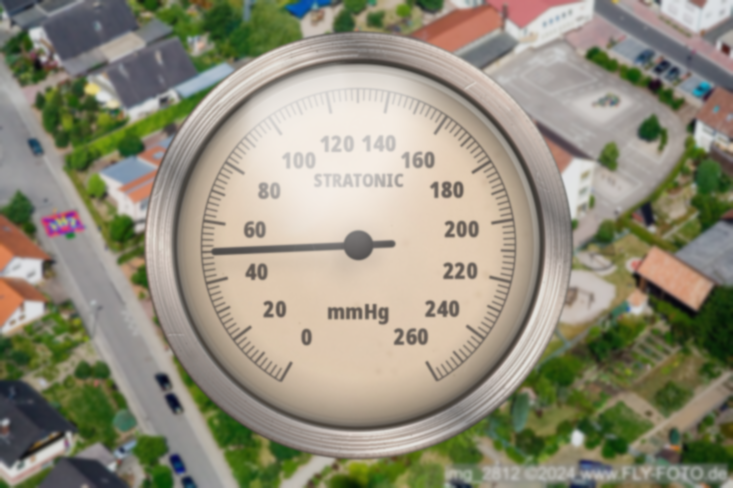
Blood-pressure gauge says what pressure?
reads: 50 mmHg
